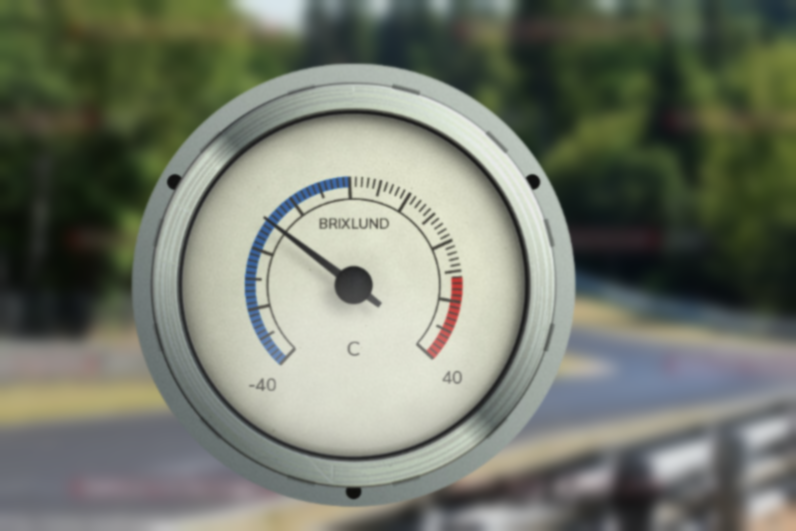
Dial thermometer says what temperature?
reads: -15 °C
